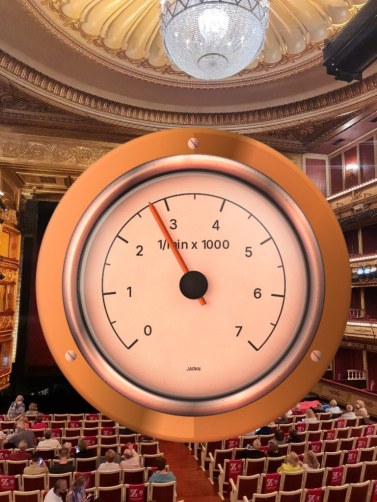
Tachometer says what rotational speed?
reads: 2750 rpm
